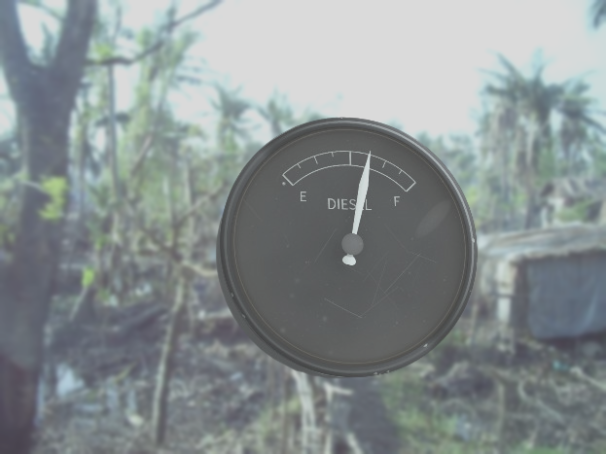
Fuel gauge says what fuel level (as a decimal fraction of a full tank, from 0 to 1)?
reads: 0.625
